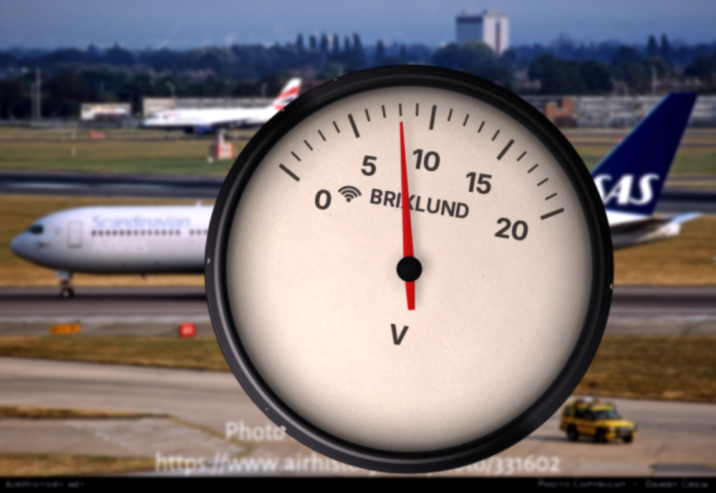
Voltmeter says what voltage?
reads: 8 V
